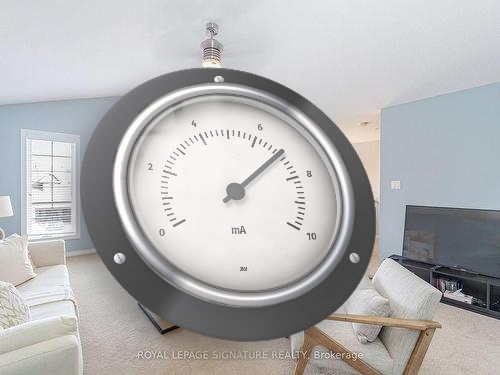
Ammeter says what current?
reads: 7 mA
